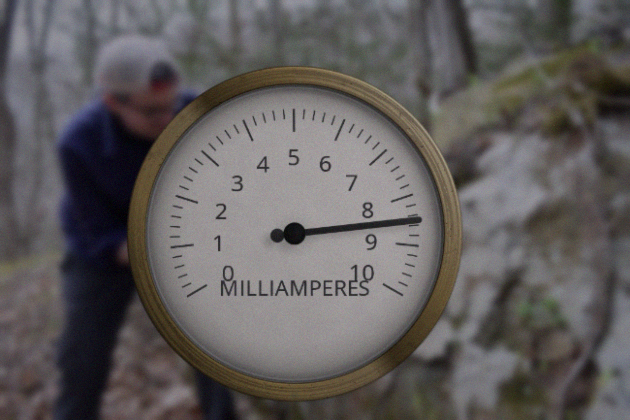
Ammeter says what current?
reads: 8.5 mA
